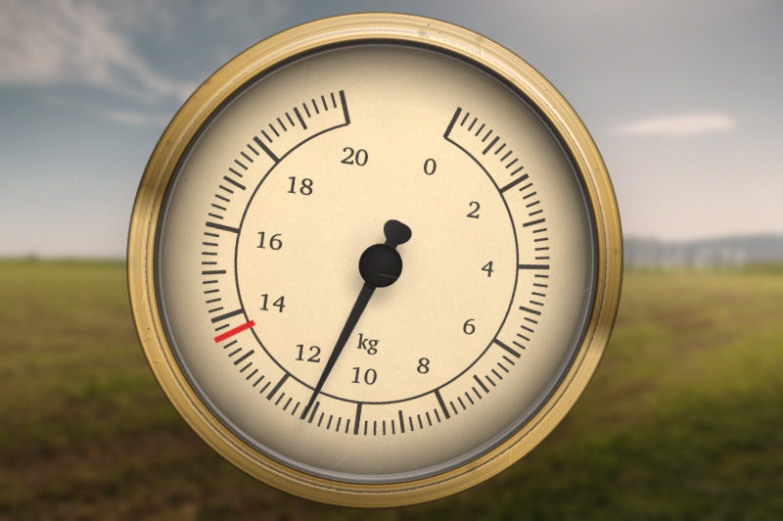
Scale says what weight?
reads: 11.2 kg
